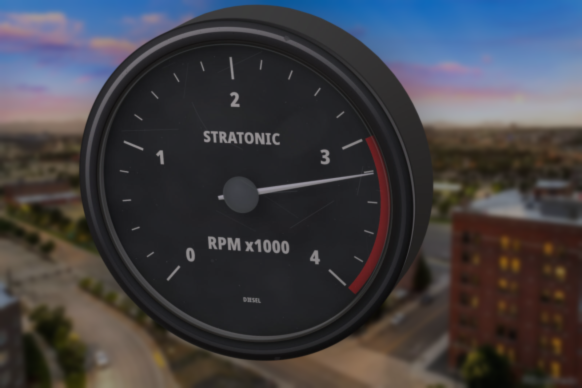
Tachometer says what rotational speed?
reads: 3200 rpm
